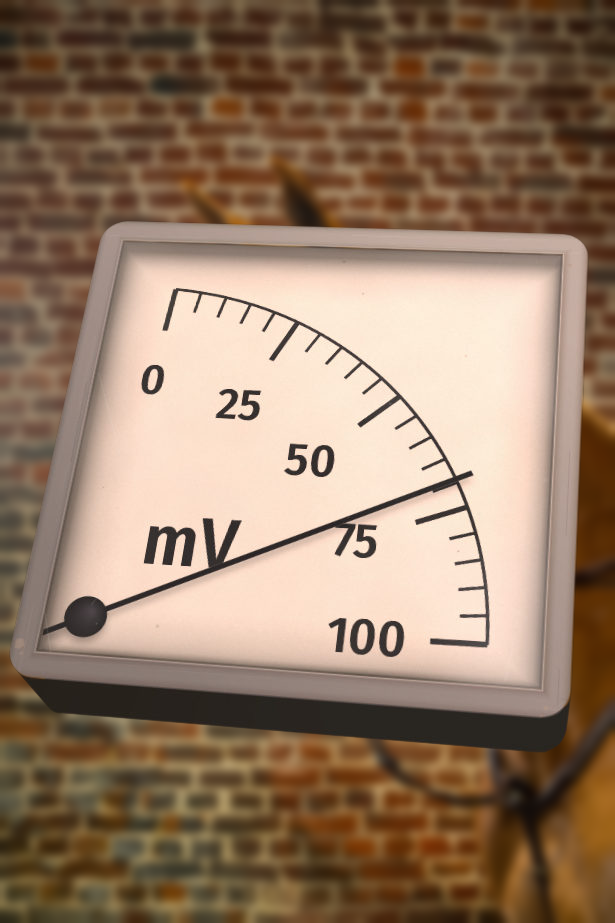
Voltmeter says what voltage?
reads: 70 mV
